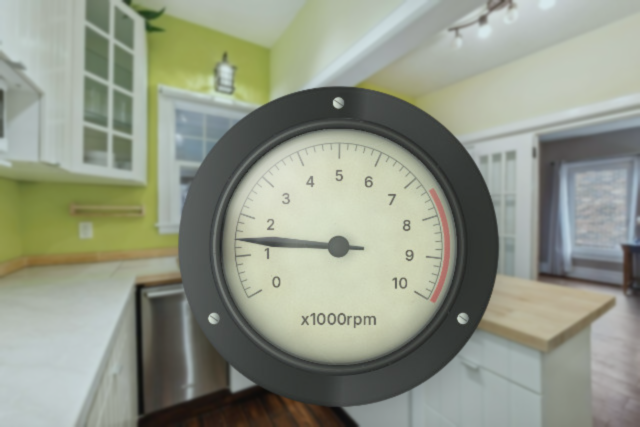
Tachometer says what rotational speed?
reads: 1400 rpm
